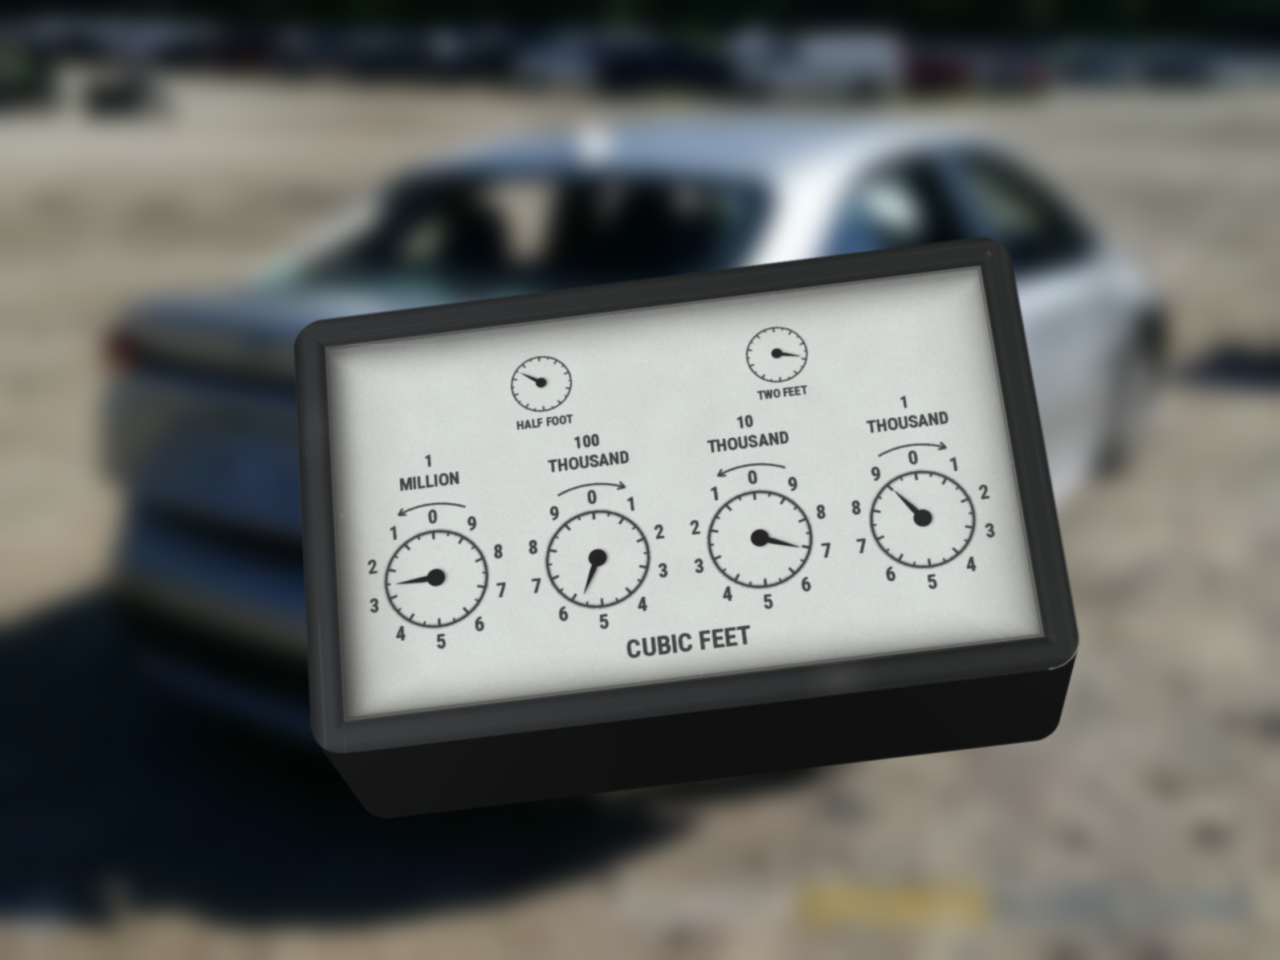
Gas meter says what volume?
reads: 256900 ft³
